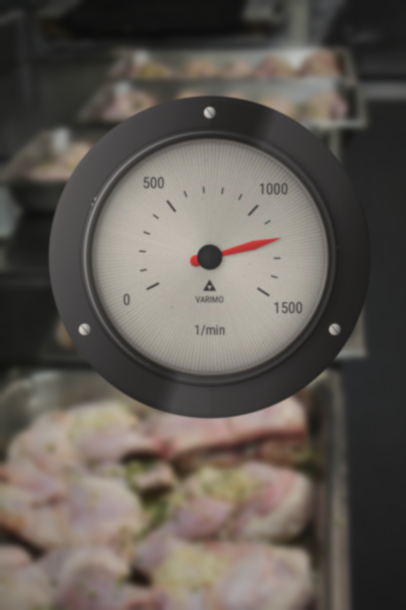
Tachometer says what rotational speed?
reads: 1200 rpm
